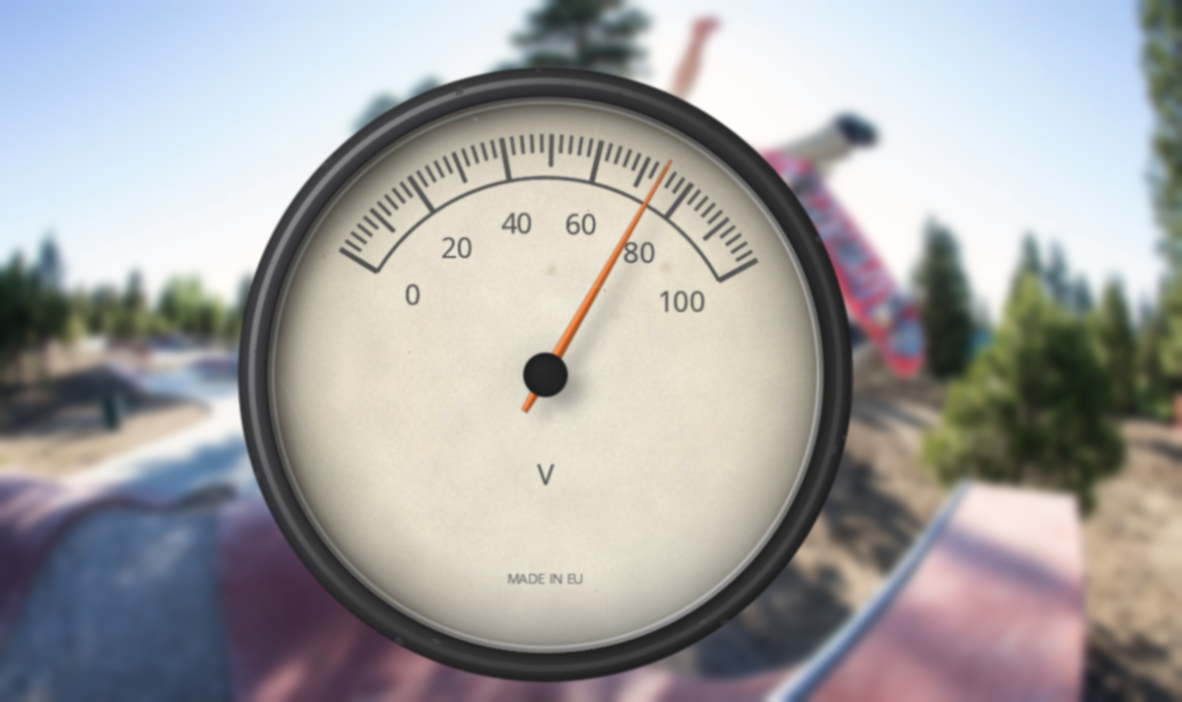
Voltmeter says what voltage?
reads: 74 V
